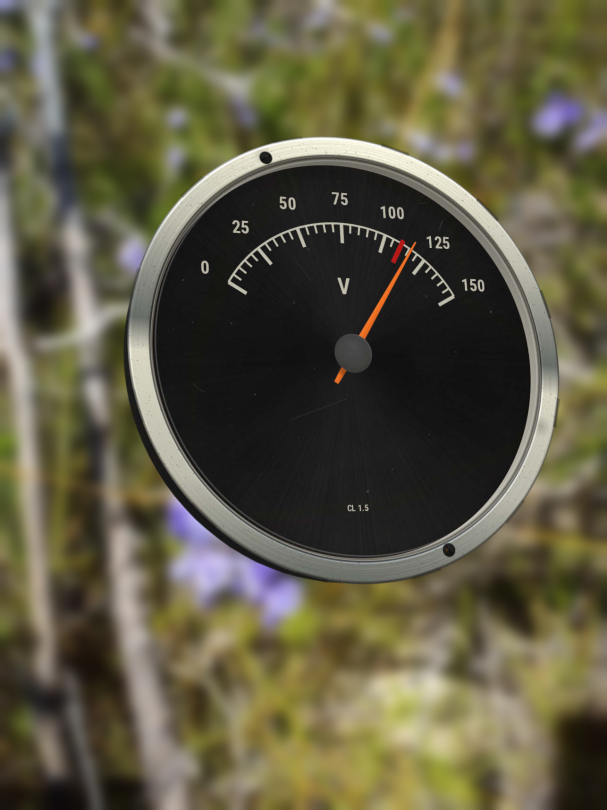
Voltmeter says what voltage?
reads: 115 V
